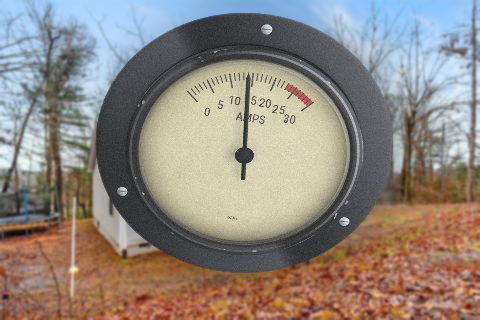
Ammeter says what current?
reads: 14 A
